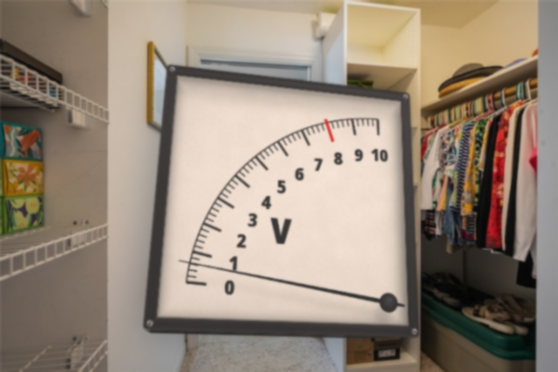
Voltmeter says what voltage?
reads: 0.6 V
